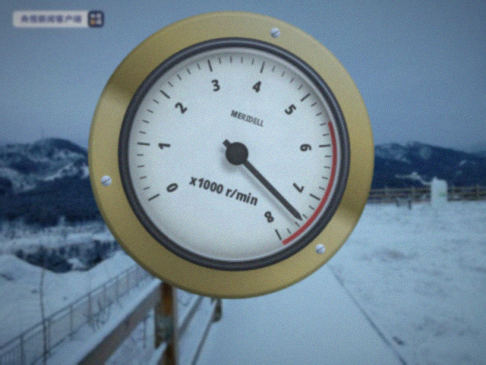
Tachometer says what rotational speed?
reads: 7500 rpm
